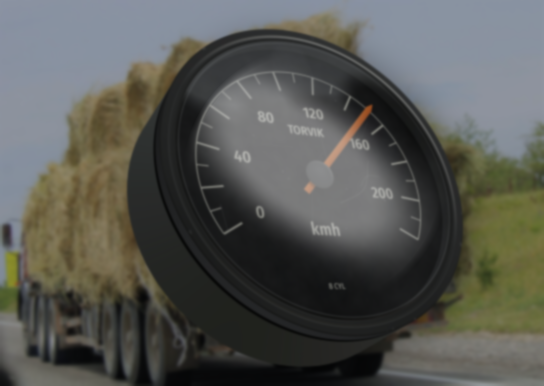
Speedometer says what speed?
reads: 150 km/h
